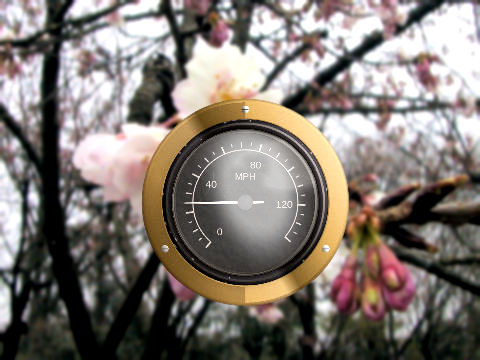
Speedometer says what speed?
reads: 25 mph
